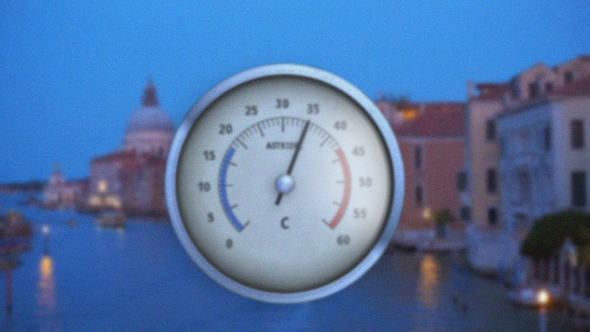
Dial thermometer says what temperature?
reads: 35 °C
